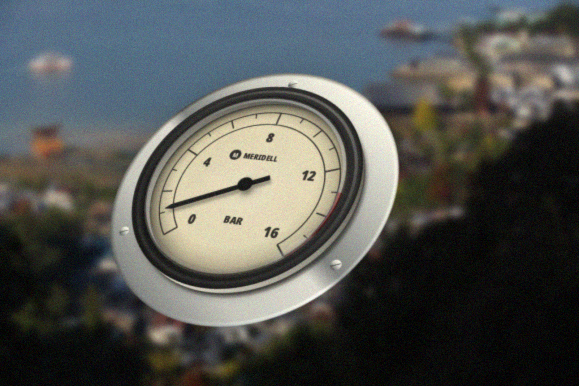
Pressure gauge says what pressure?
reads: 1 bar
